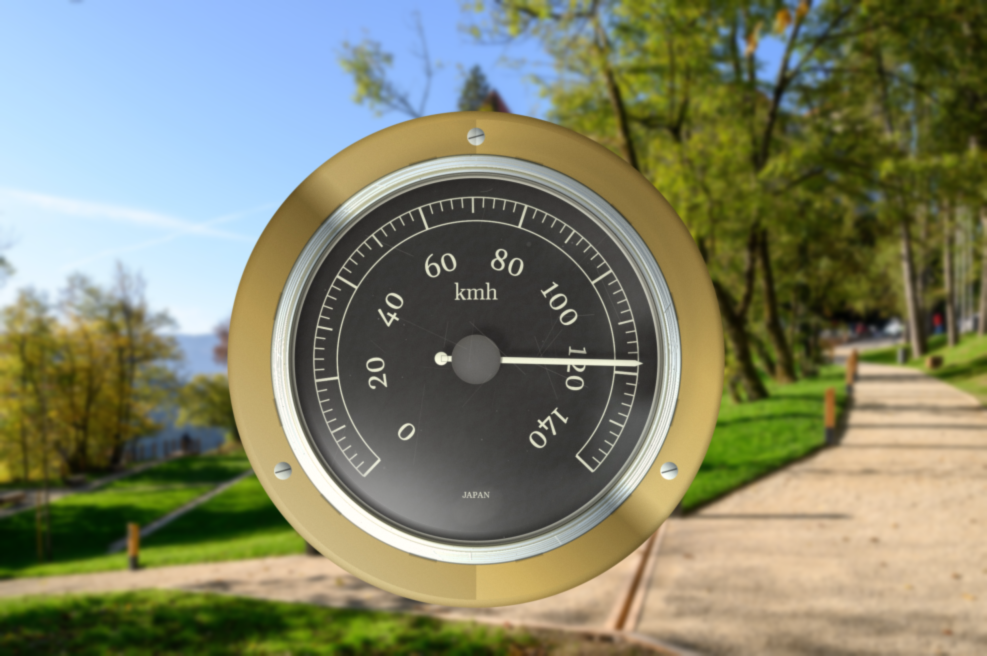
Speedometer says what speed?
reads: 118 km/h
